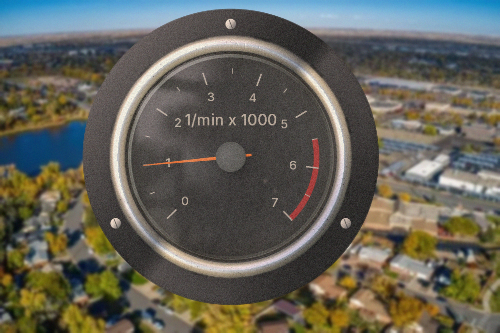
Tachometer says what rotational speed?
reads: 1000 rpm
